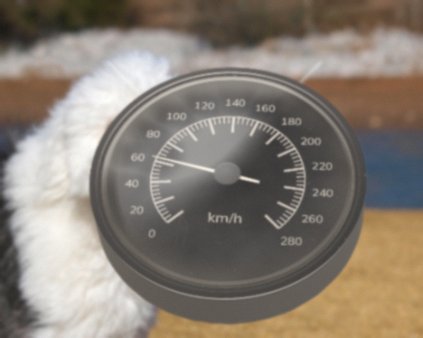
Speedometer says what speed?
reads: 60 km/h
